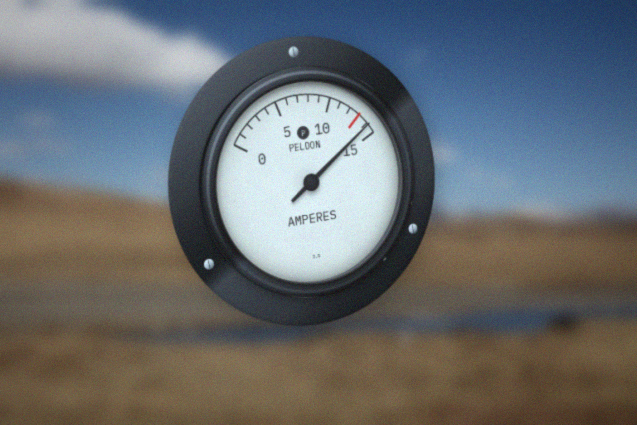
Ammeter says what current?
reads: 14 A
